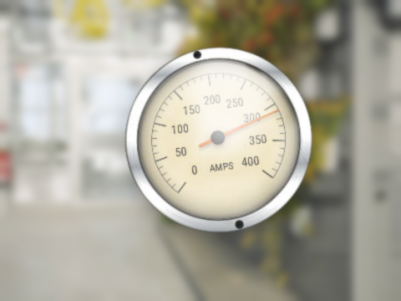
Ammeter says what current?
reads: 310 A
